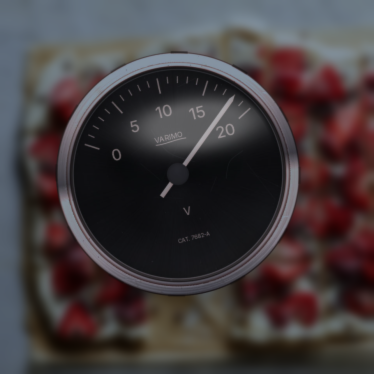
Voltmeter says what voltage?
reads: 18 V
